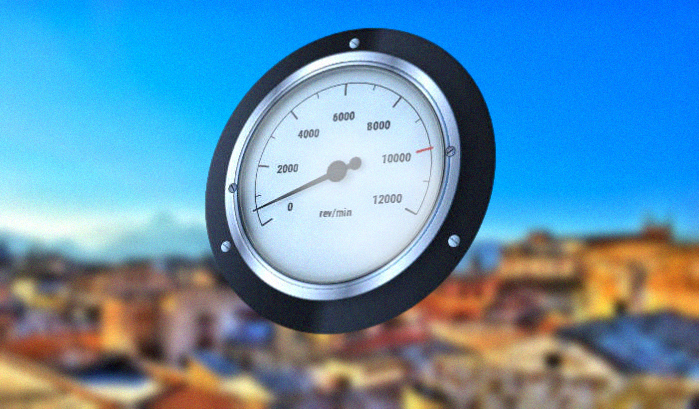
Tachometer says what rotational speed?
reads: 500 rpm
